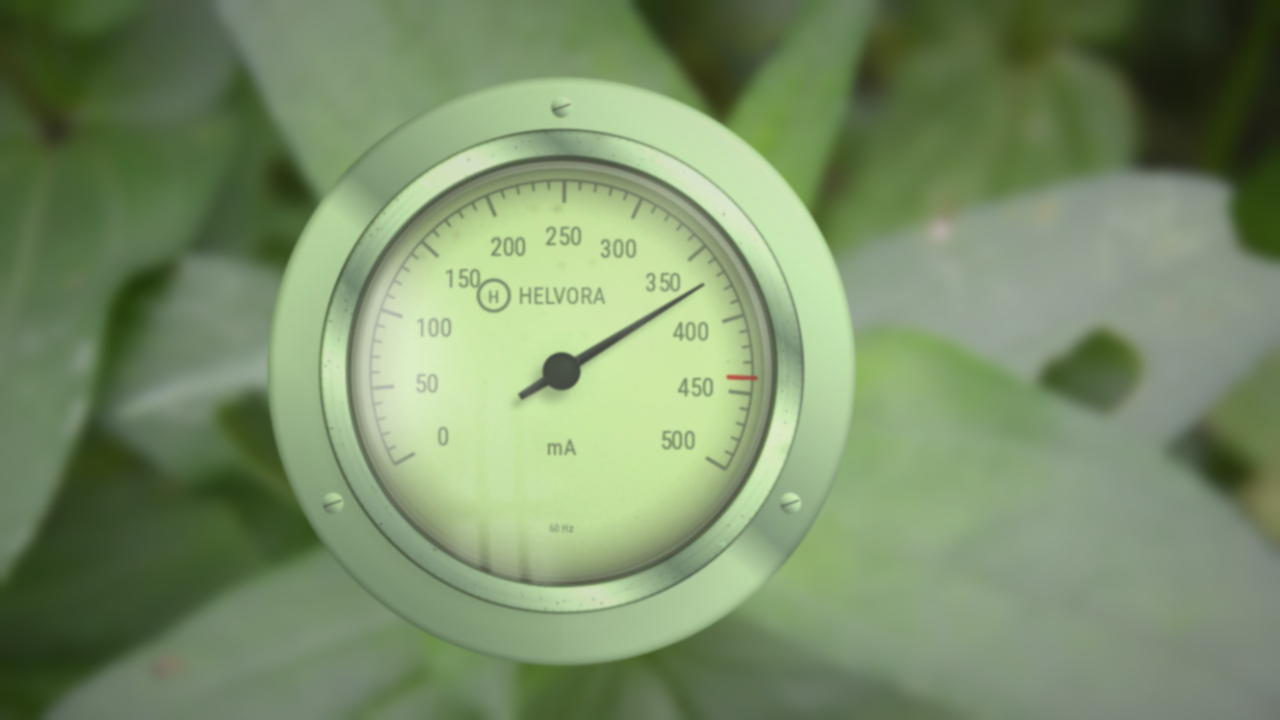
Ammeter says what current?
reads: 370 mA
